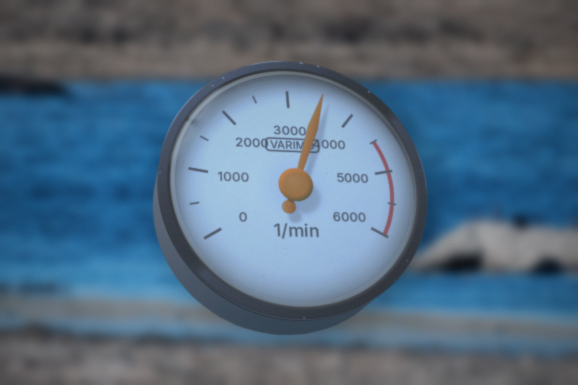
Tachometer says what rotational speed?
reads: 3500 rpm
